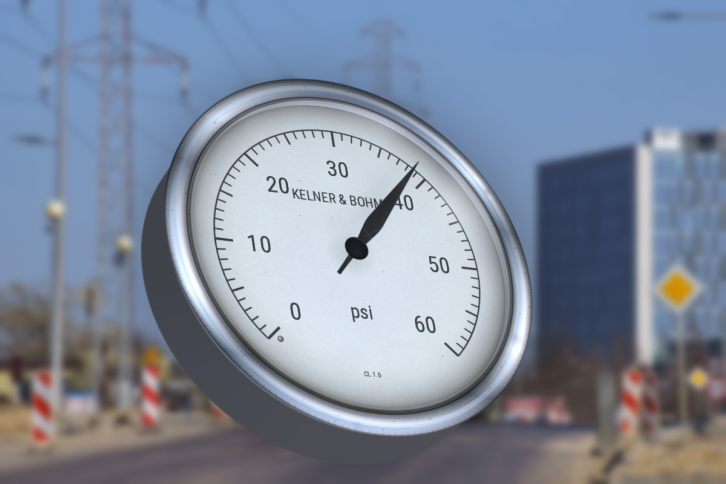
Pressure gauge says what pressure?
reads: 38.5 psi
